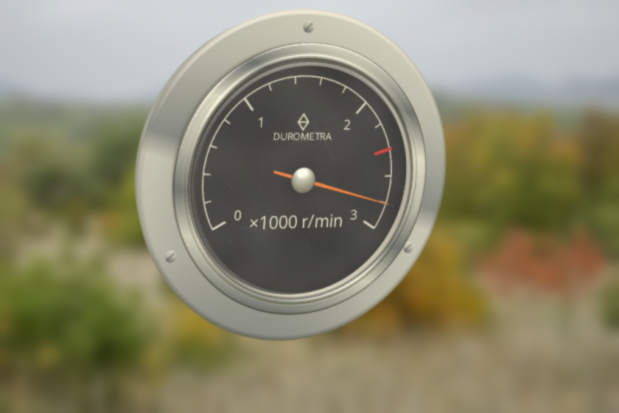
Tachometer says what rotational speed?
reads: 2800 rpm
